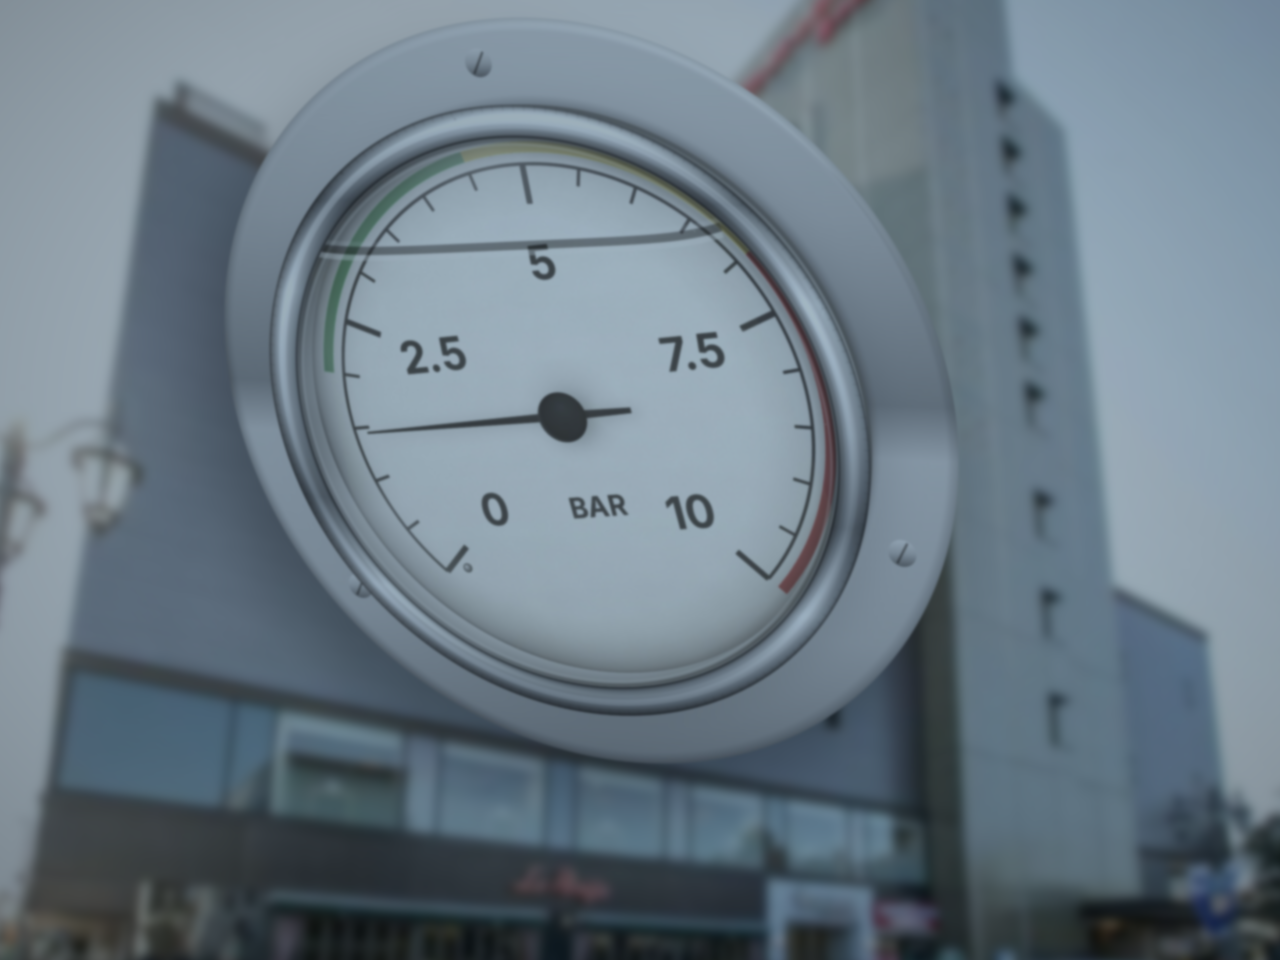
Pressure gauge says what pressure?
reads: 1.5 bar
